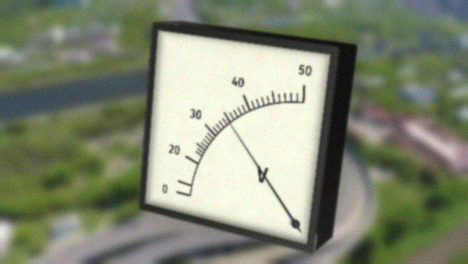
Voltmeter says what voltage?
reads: 35 V
